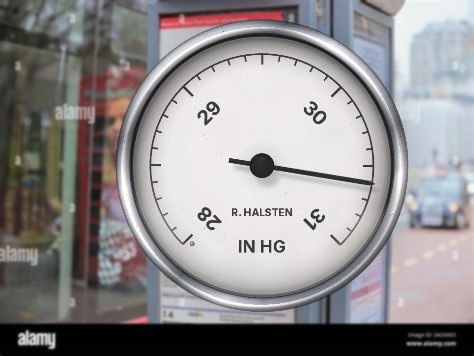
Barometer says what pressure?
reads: 30.6 inHg
